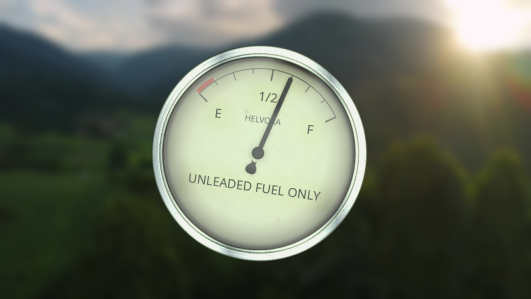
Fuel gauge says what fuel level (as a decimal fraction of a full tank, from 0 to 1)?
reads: 0.625
